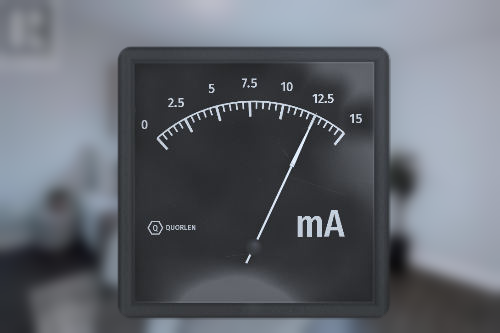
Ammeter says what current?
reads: 12.5 mA
